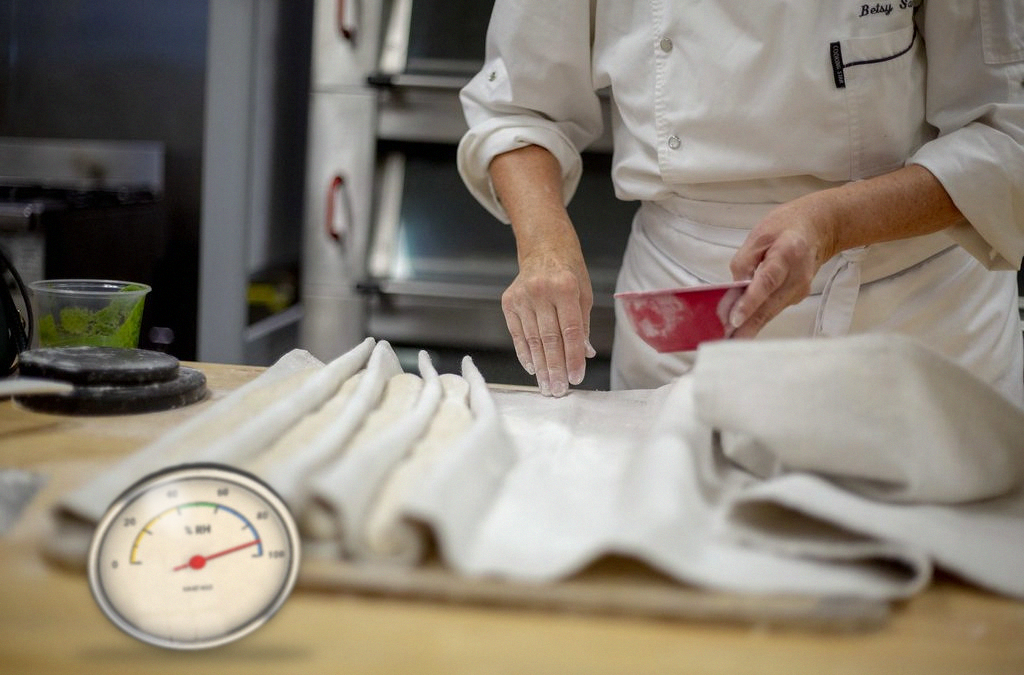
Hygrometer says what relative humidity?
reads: 90 %
